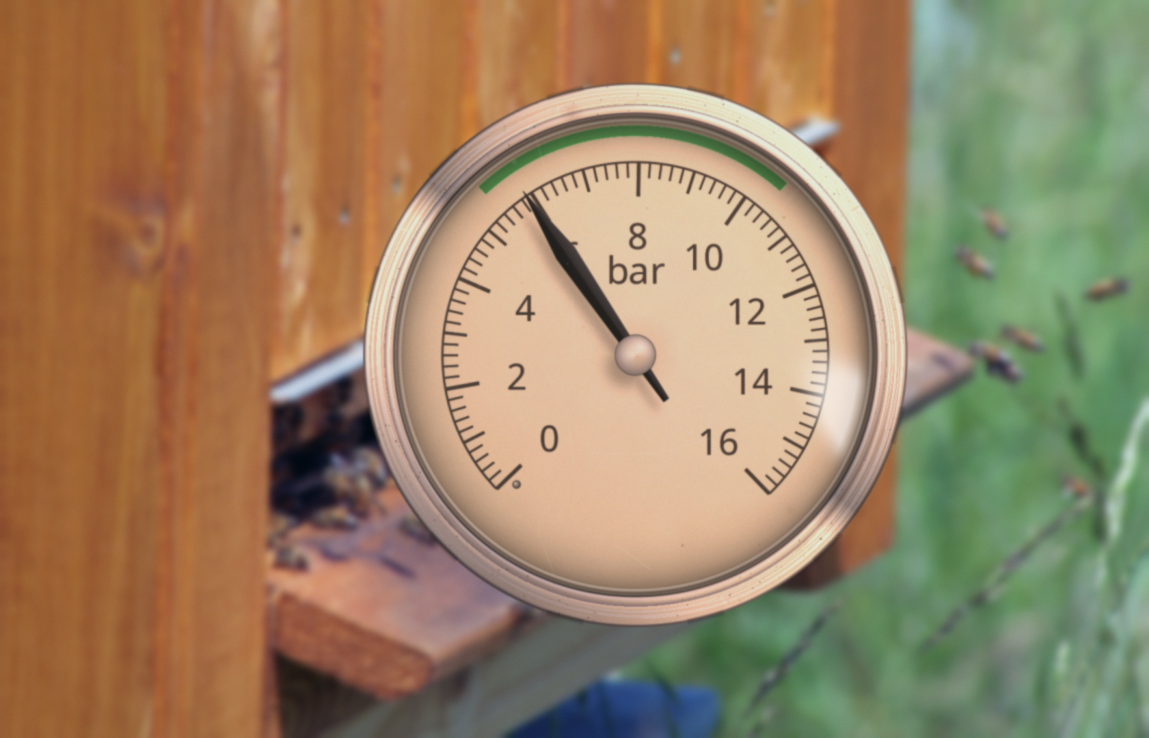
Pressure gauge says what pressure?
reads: 5.9 bar
